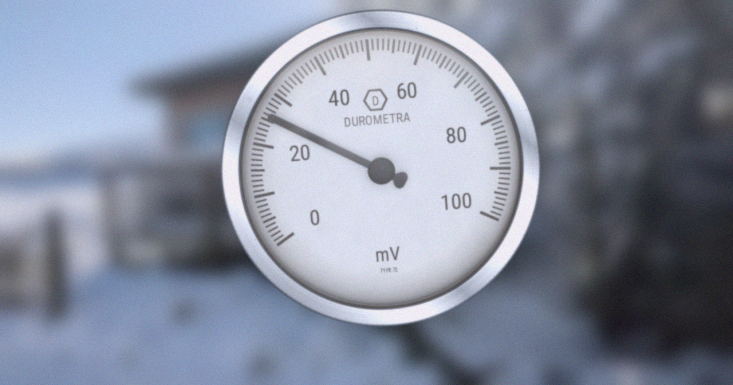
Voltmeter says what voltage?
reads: 26 mV
